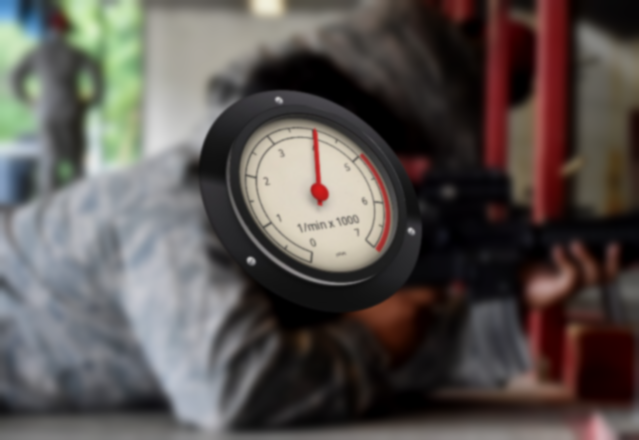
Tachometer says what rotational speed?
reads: 4000 rpm
